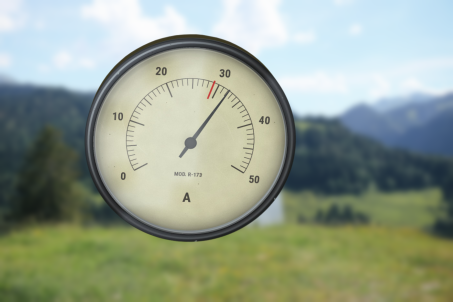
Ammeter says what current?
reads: 32 A
